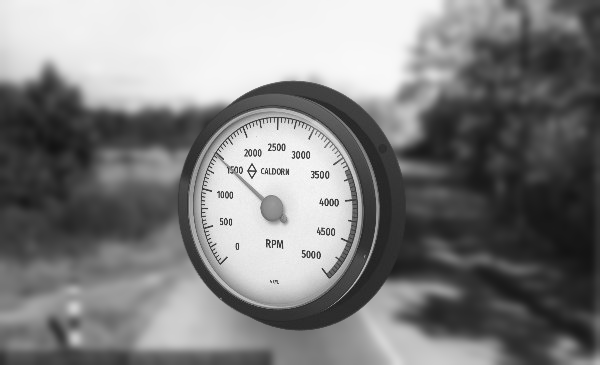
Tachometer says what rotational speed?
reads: 1500 rpm
